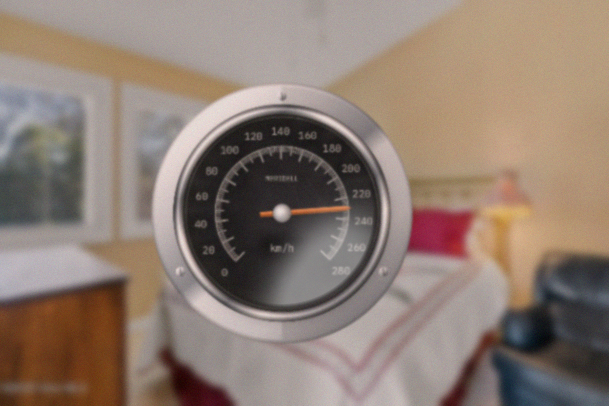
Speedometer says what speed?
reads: 230 km/h
